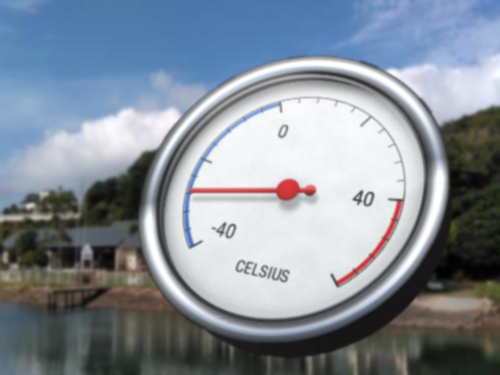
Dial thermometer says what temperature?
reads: -28 °C
